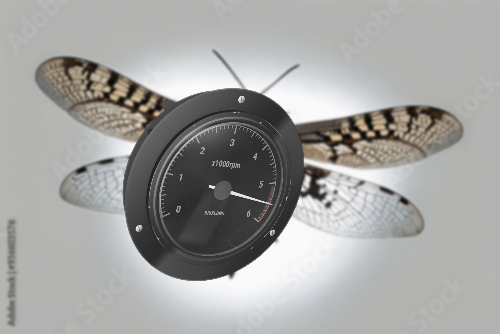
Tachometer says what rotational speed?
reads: 5500 rpm
